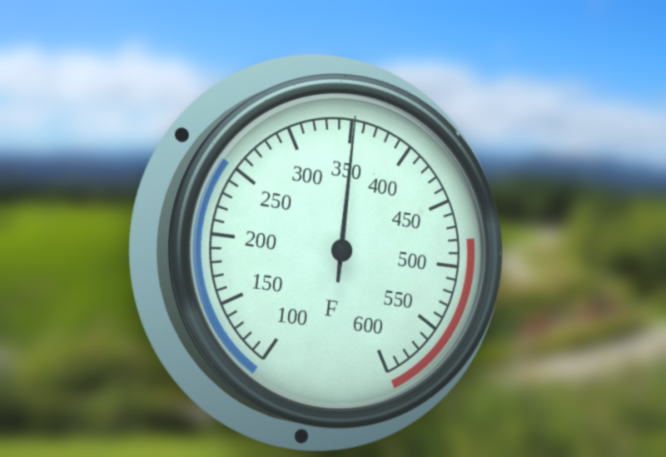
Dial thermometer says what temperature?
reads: 350 °F
